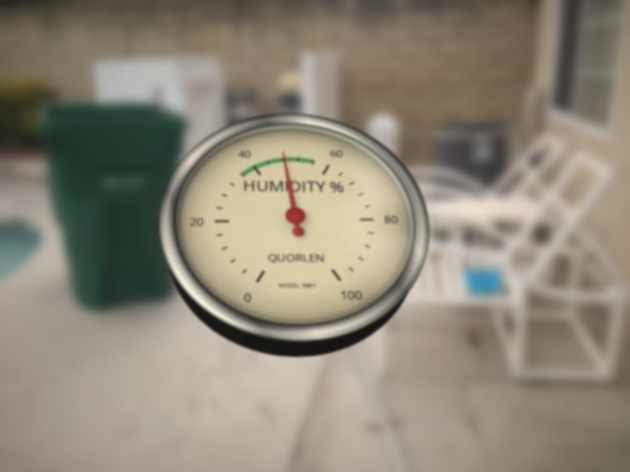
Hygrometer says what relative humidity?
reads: 48 %
